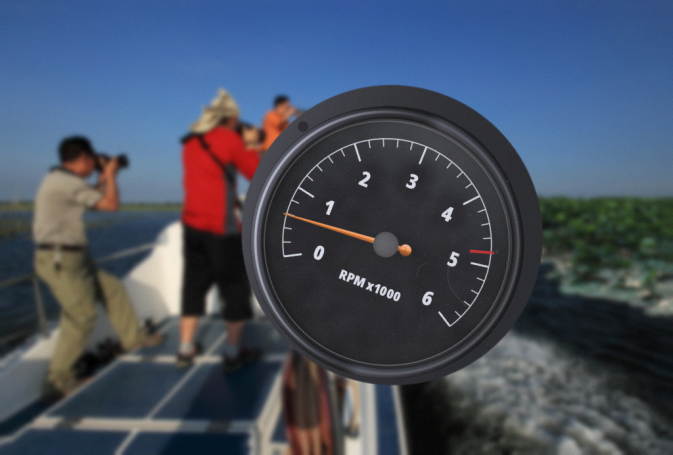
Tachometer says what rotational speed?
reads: 600 rpm
